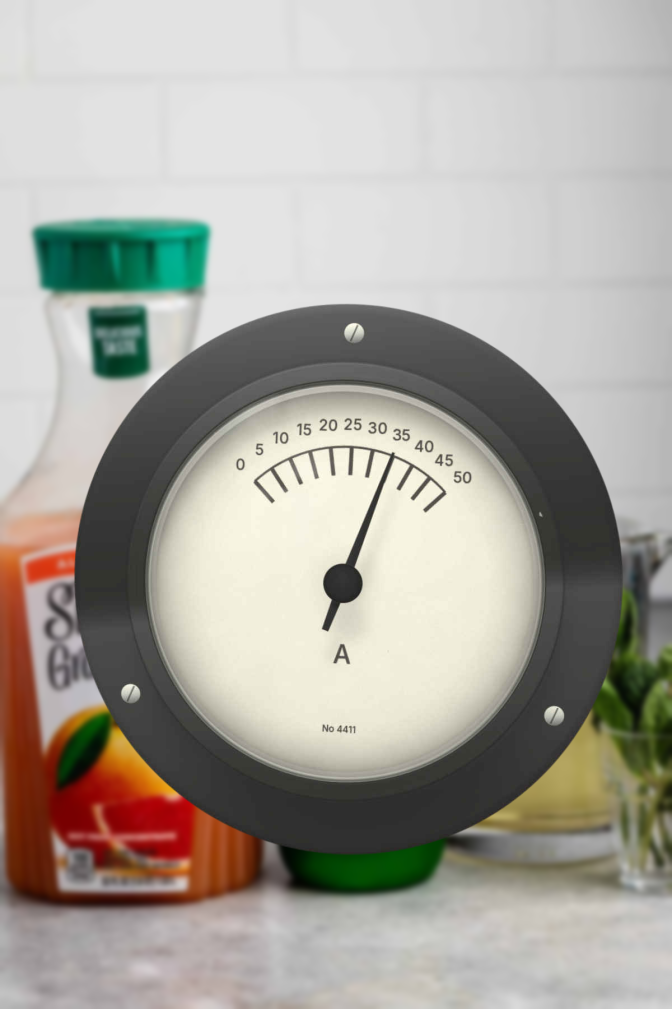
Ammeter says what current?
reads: 35 A
